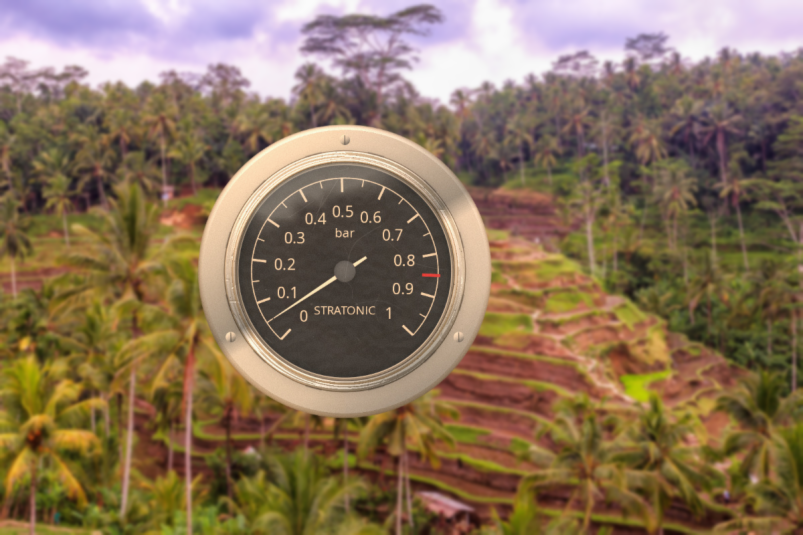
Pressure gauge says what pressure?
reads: 0.05 bar
